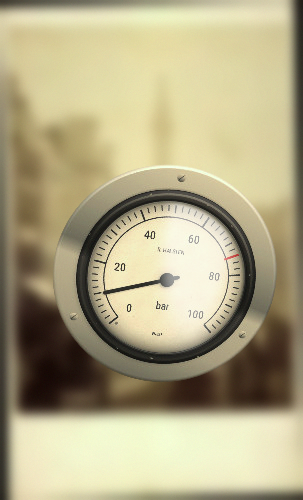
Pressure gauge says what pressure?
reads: 10 bar
